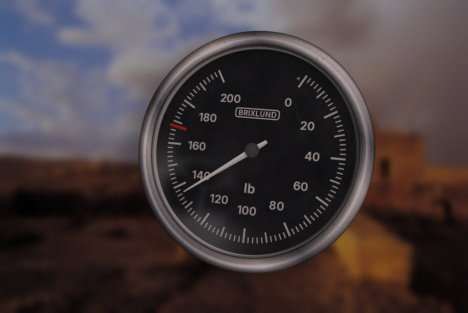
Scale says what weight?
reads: 136 lb
